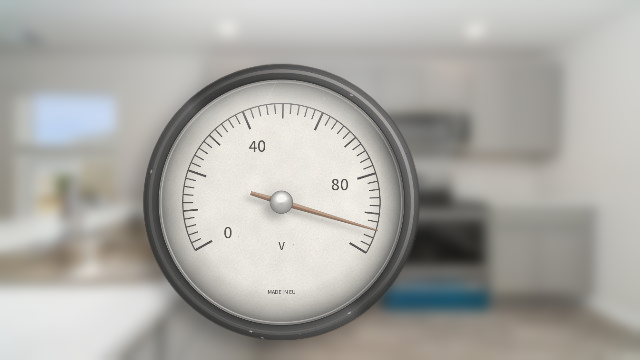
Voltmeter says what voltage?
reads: 94 V
